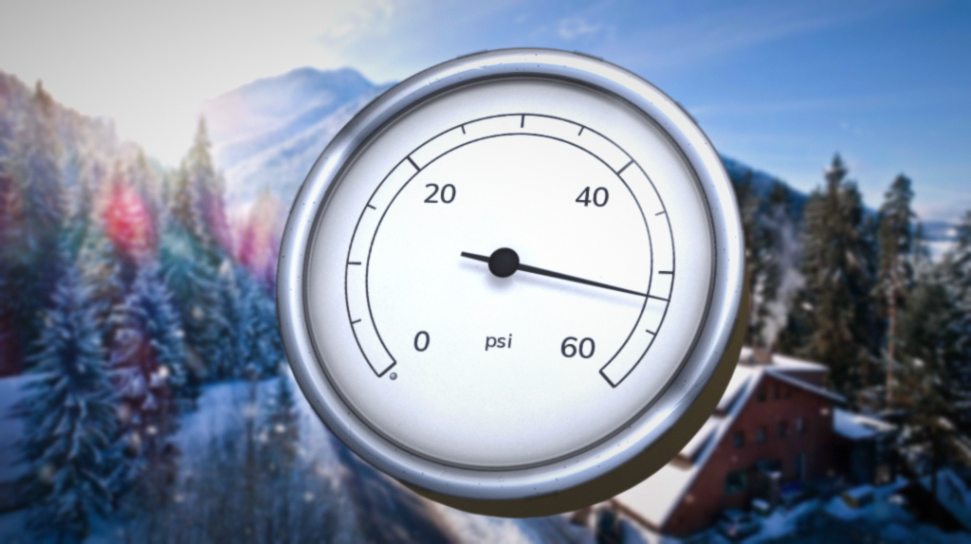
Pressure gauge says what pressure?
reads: 52.5 psi
